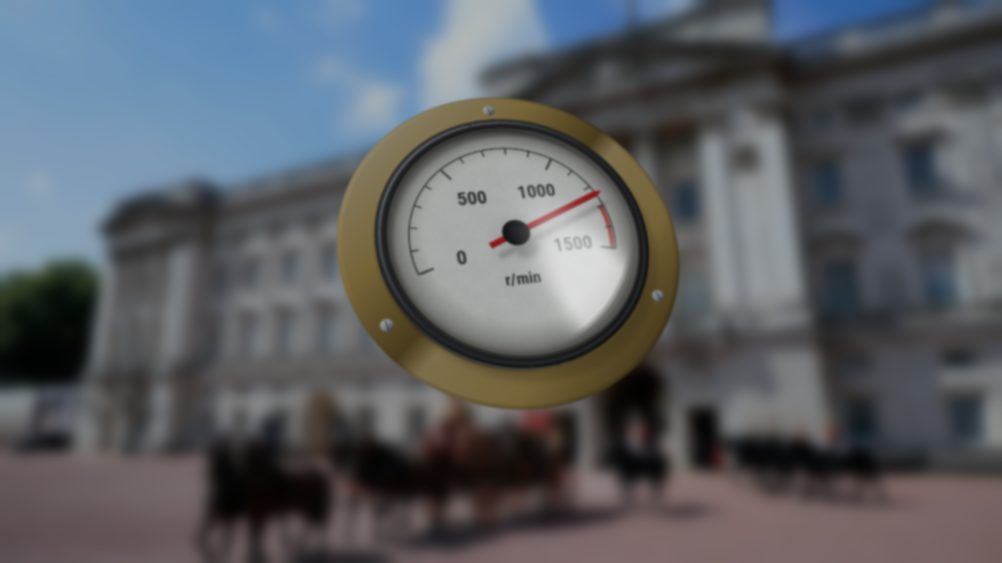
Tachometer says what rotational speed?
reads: 1250 rpm
